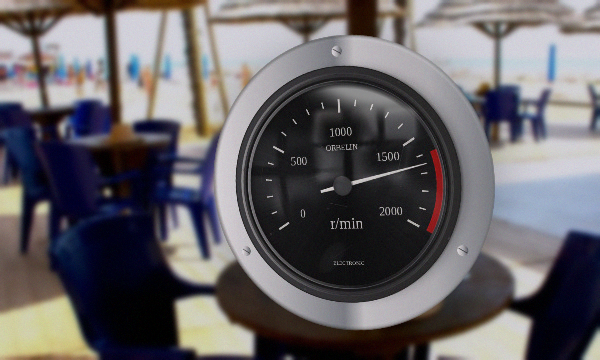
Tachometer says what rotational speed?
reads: 1650 rpm
